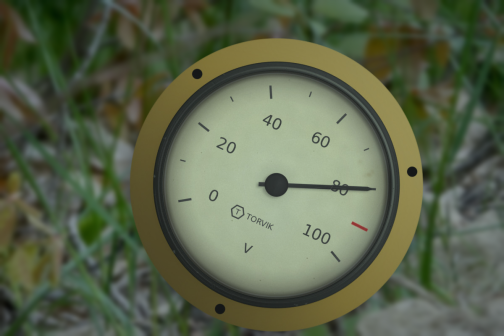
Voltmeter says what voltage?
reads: 80 V
